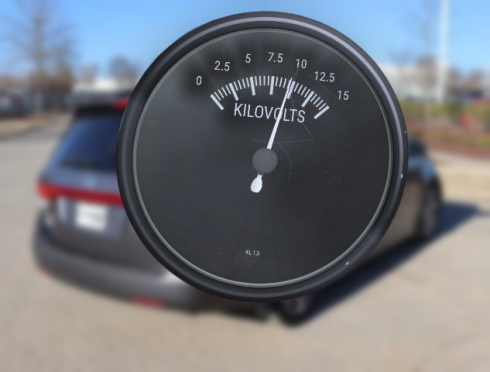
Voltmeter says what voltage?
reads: 9.5 kV
